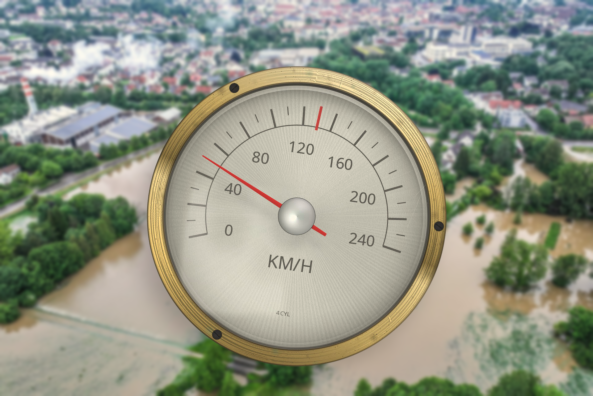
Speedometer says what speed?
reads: 50 km/h
